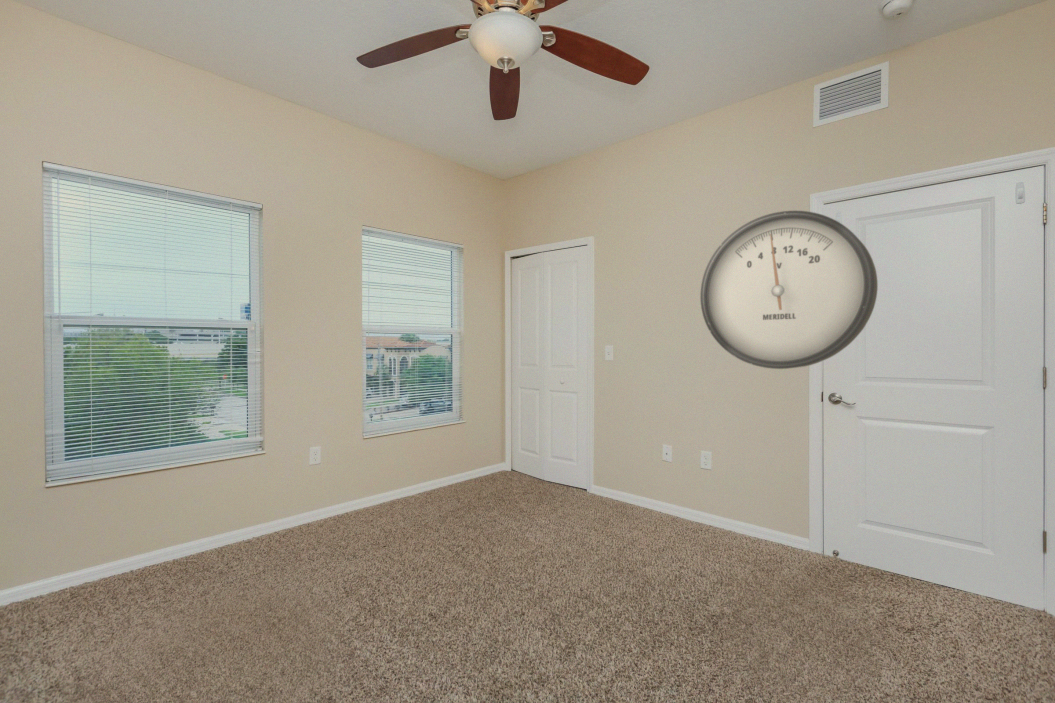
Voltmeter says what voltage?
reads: 8 V
